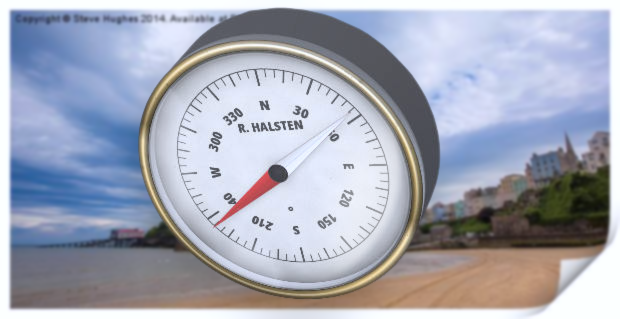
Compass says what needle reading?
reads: 235 °
